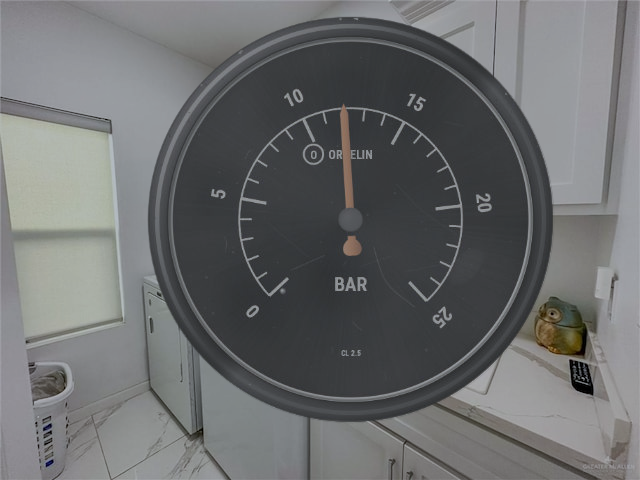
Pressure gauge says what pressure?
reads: 12 bar
